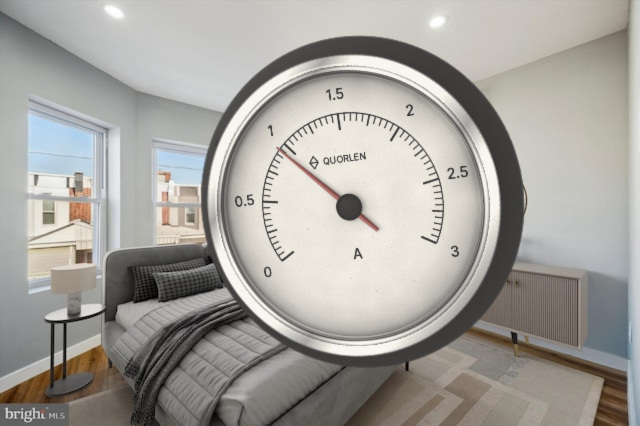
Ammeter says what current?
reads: 0.95 A
